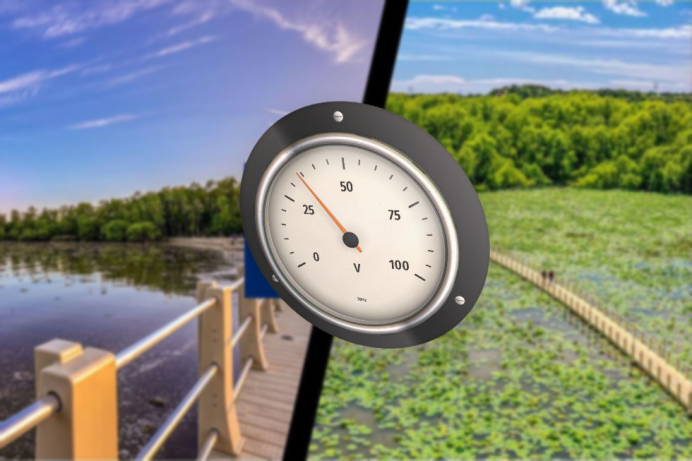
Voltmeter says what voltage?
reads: 35 V
